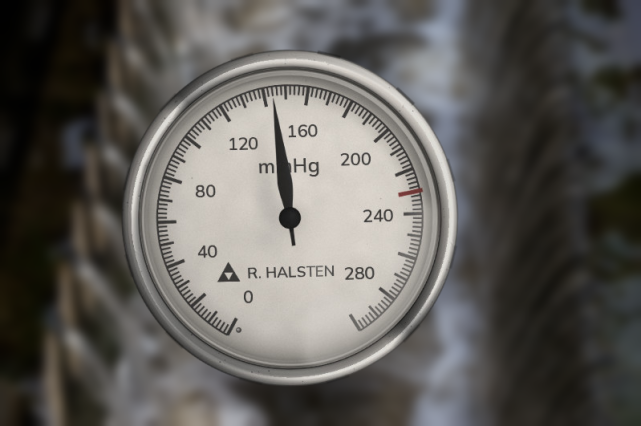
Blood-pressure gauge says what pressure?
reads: 144 mmHg
